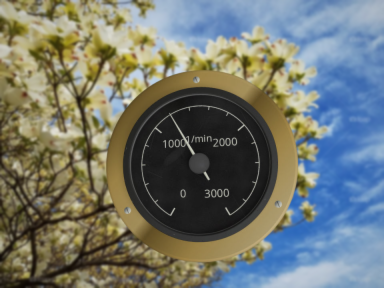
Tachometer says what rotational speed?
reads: 1200 rpm
